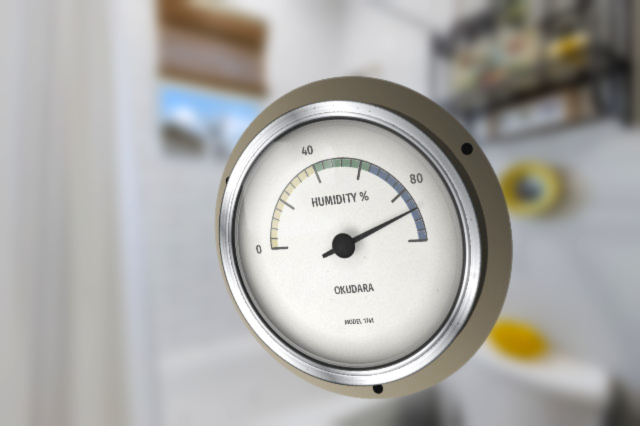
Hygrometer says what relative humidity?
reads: 88 %
